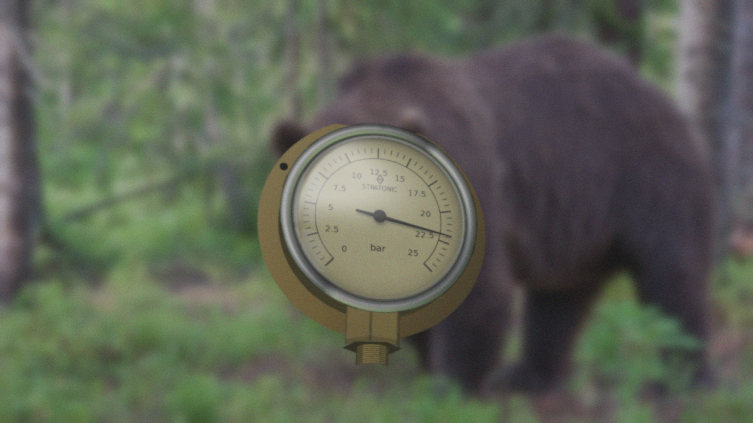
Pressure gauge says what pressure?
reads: 22 bar
